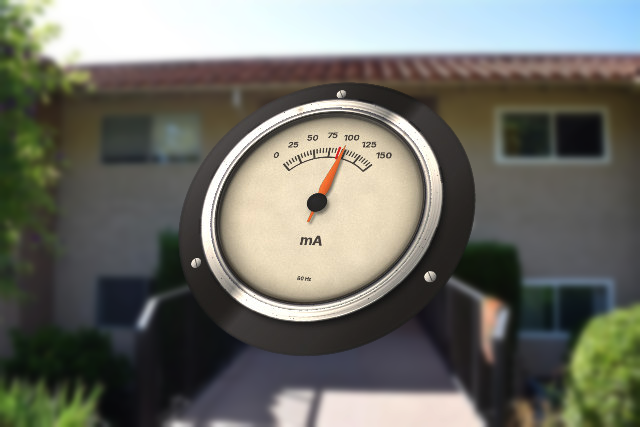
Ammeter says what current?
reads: 100 mA
